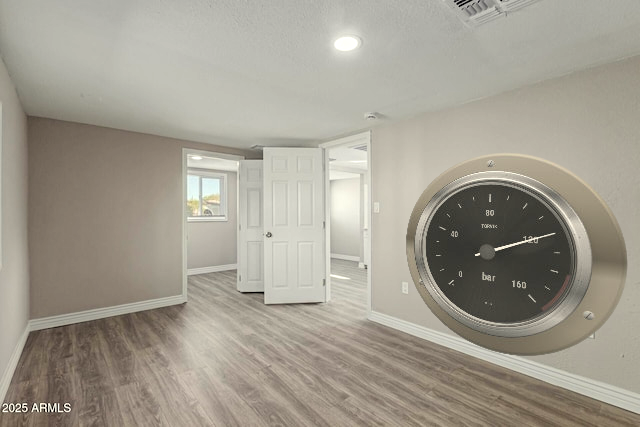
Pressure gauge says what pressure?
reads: 120 bar
